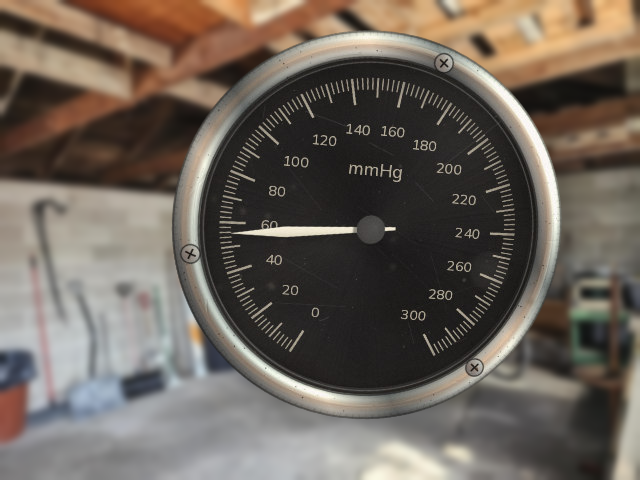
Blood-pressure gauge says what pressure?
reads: 56 mmHg
